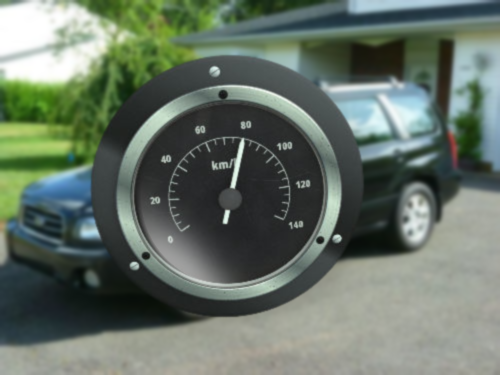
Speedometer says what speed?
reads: 80 km/h
